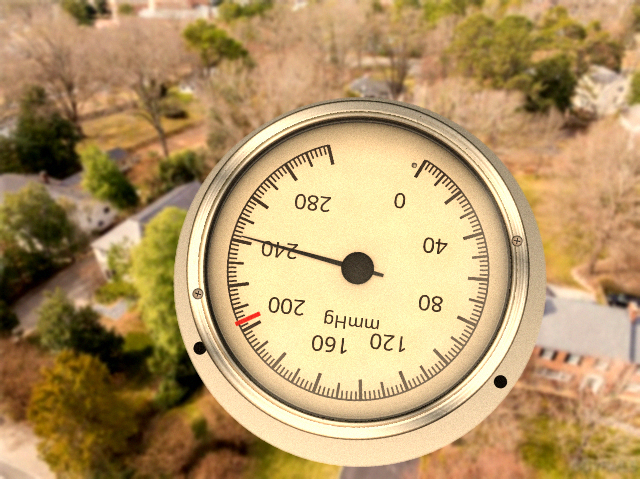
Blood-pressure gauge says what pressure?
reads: 242 mmHg
